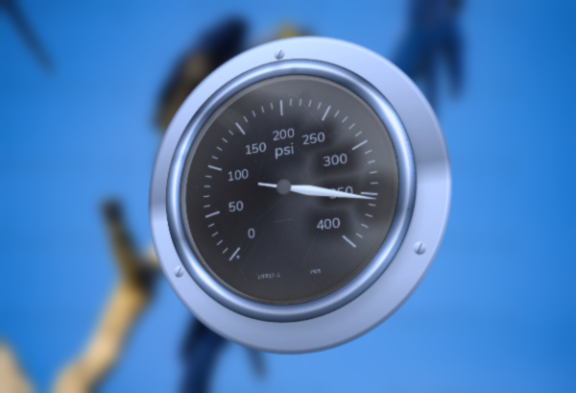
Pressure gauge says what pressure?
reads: 355 psi
